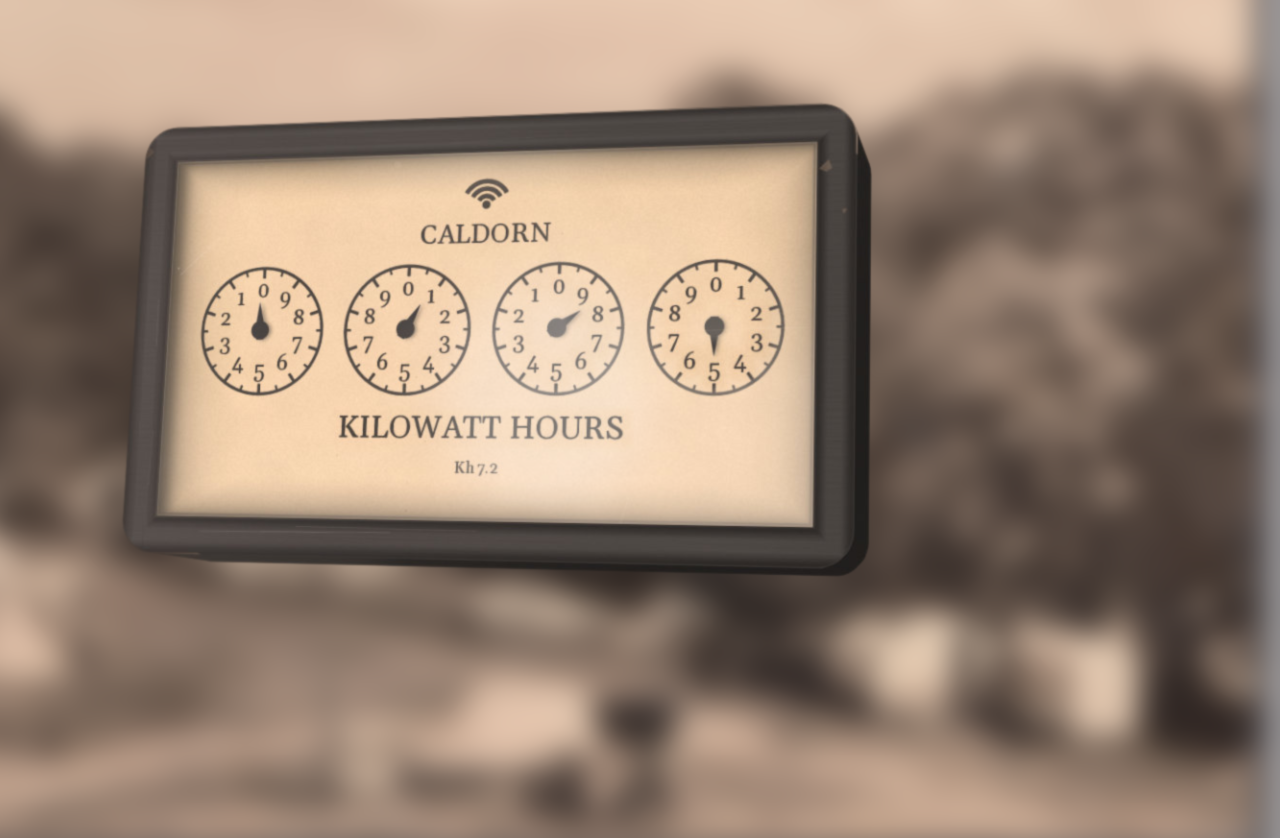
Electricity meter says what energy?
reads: 85 kWh
